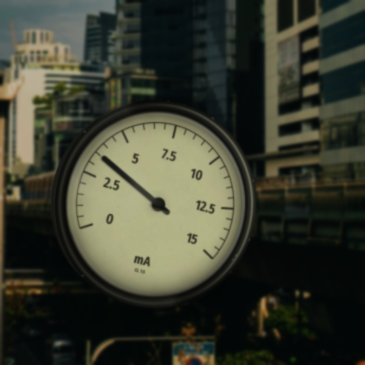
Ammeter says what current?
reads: 3.5 mA
